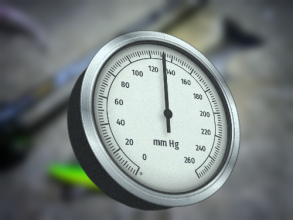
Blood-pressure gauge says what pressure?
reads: 130 mmHg
